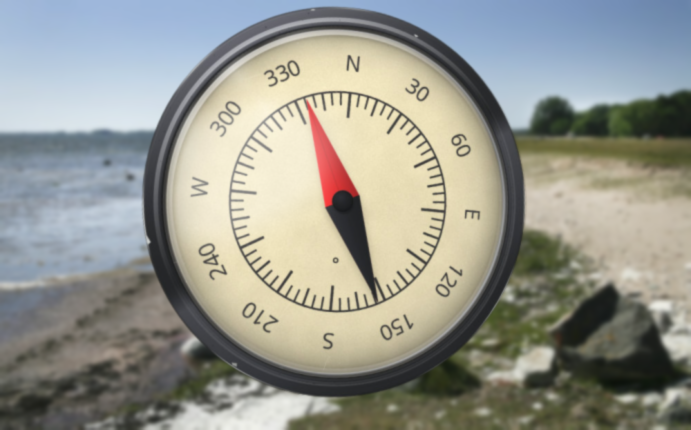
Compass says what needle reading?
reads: 335 °
